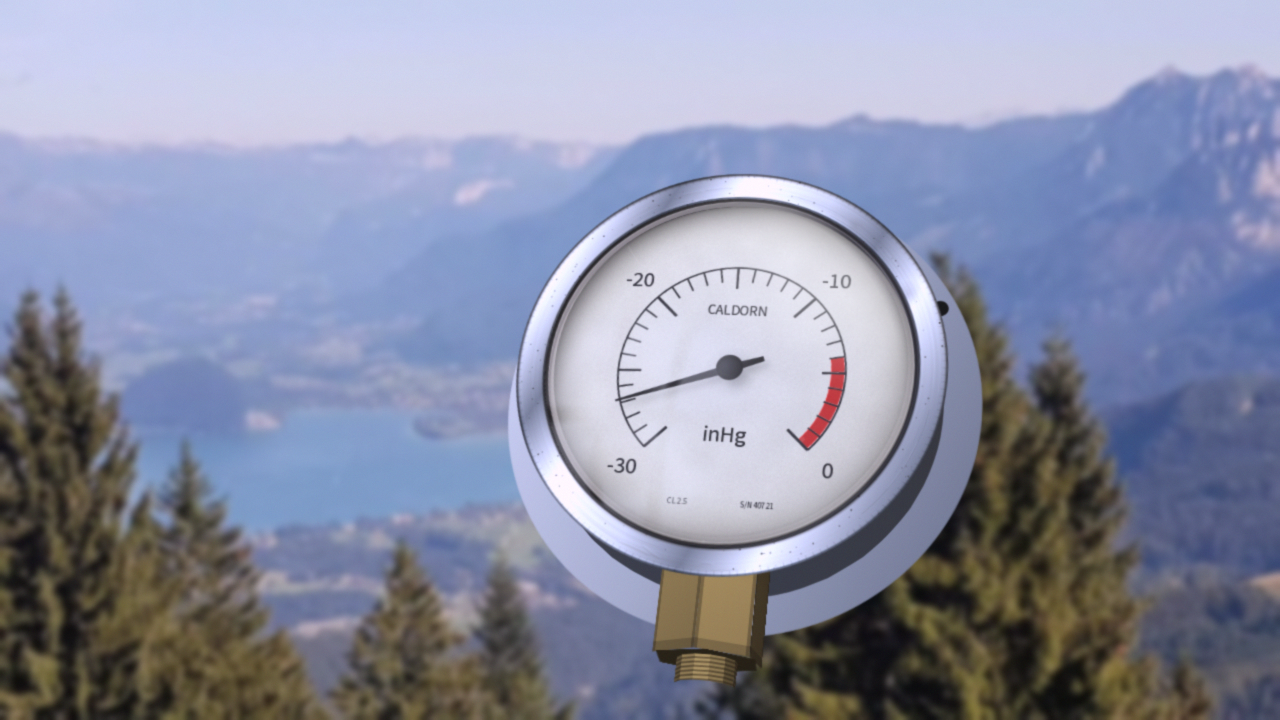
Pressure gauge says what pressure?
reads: -27 inHg
